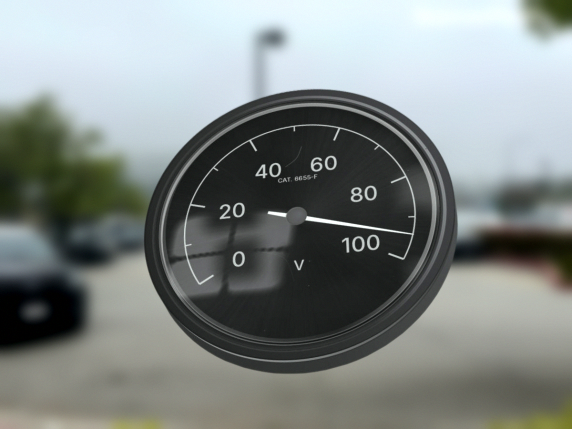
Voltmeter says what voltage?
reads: 95 V
